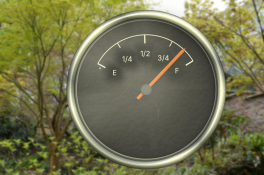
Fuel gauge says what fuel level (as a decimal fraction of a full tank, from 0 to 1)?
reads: 0.875
